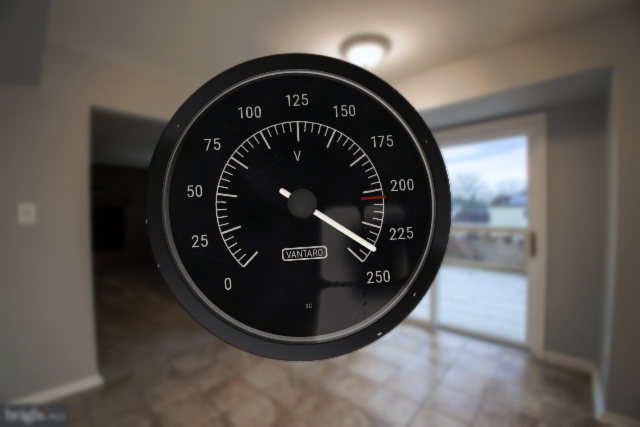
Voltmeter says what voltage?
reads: 240 V
